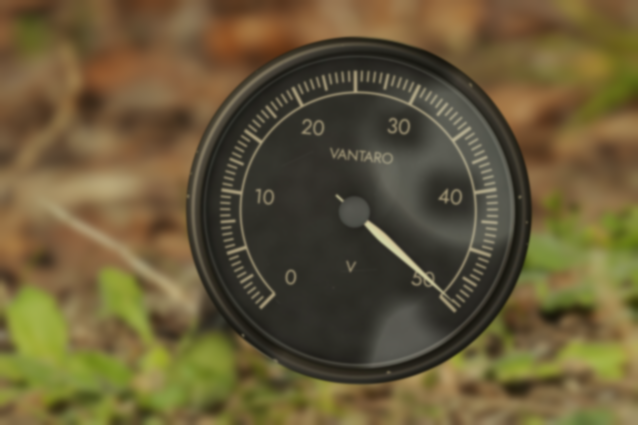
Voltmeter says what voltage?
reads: 49.5 V
